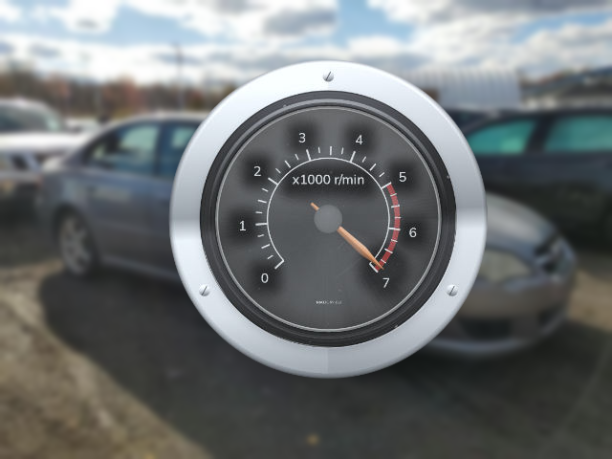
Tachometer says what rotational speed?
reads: 6875 rpm
